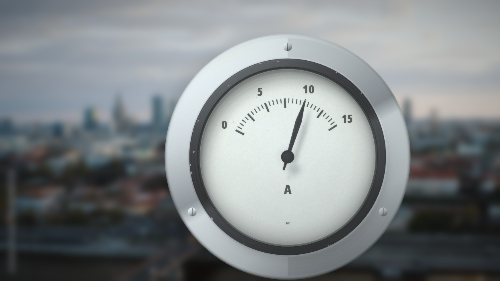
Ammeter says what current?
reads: 10 A
